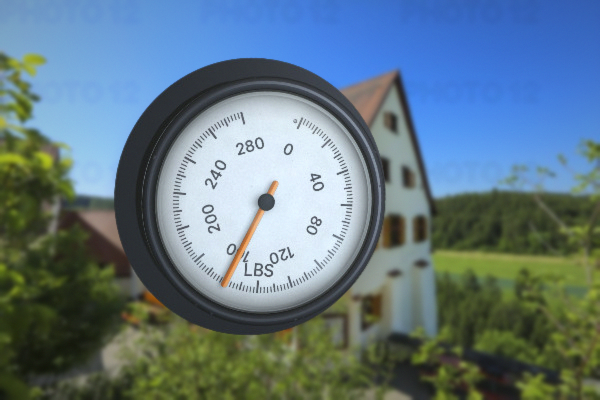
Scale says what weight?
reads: 160 lb
